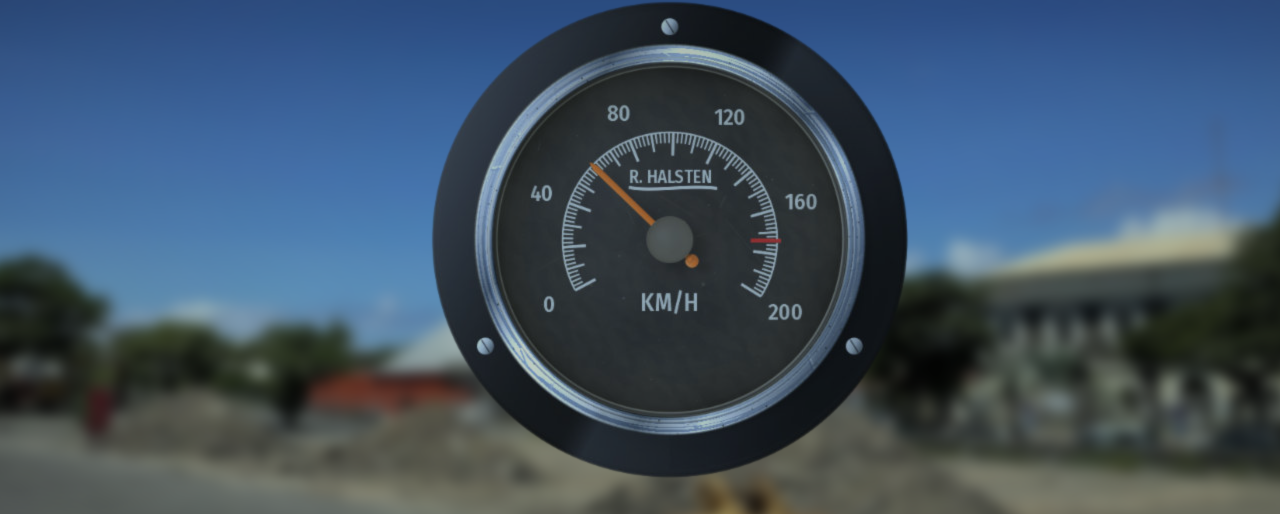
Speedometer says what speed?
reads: 60 km/h
